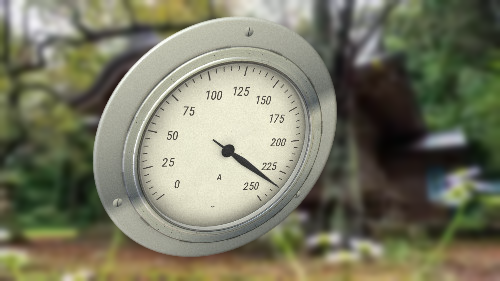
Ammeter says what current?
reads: 235 A
